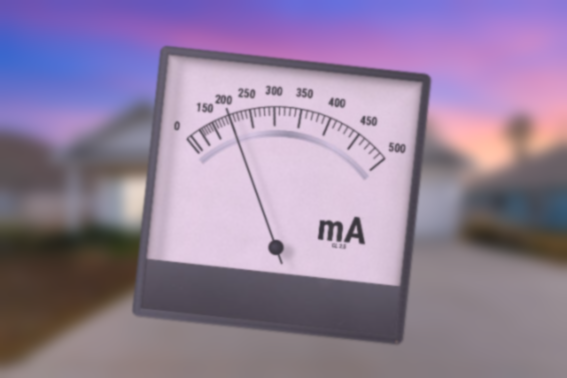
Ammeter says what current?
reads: 200 mA
